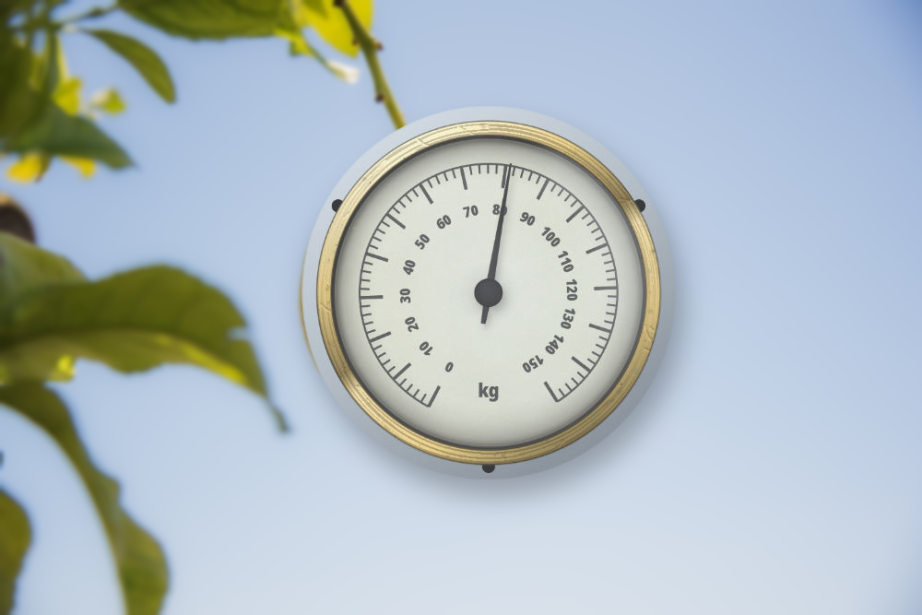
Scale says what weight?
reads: 81 kg
